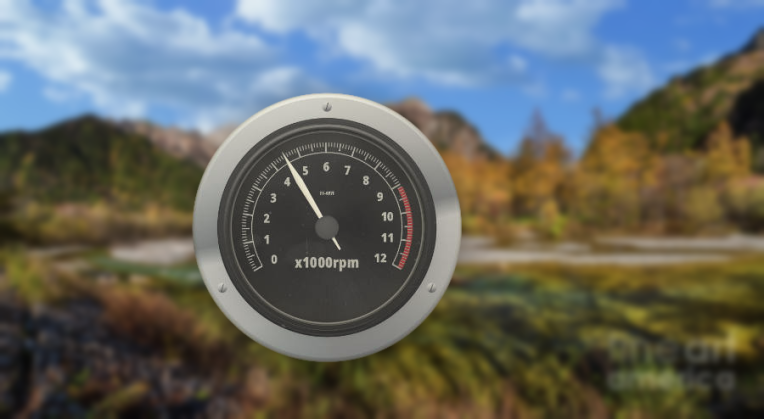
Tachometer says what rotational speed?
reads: 4500 rpm
